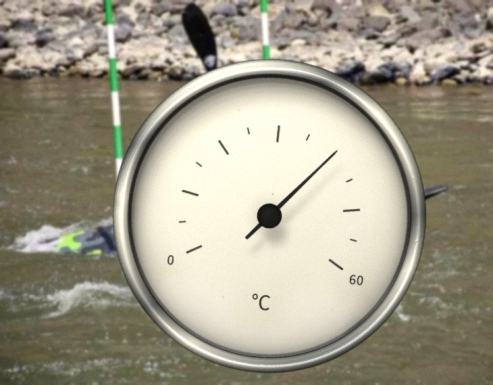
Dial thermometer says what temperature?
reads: 40 °C
